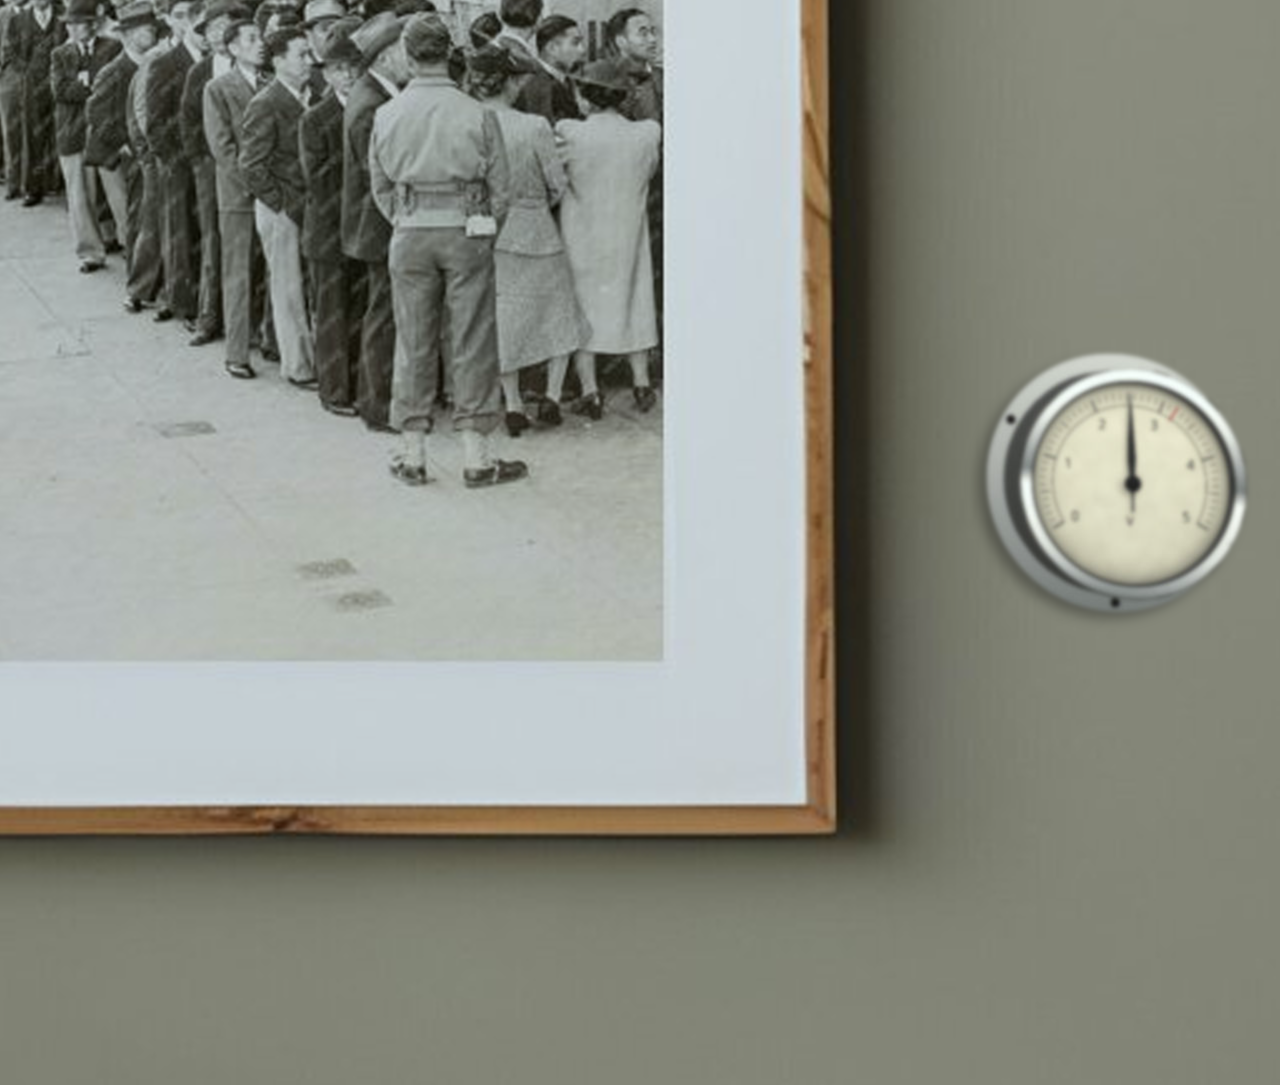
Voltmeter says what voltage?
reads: 2.5 V
